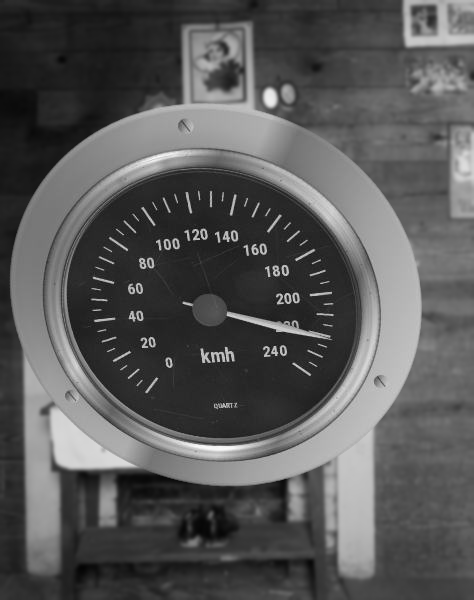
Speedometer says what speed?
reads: 220 km/h
